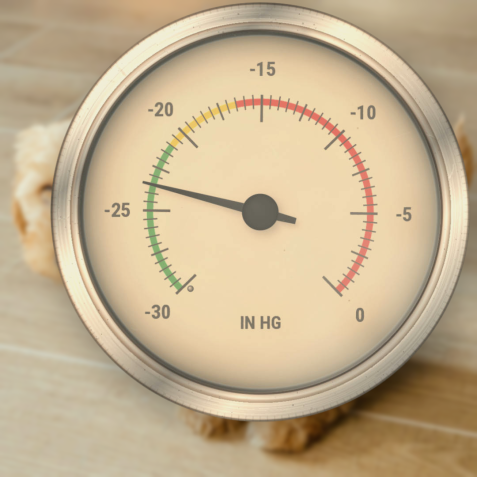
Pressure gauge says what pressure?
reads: -23.5 inHg
